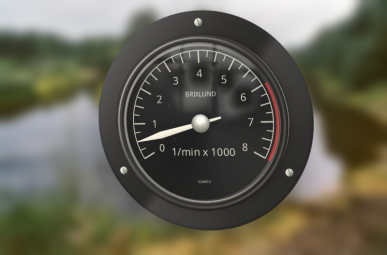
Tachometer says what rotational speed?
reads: 500 rpm
